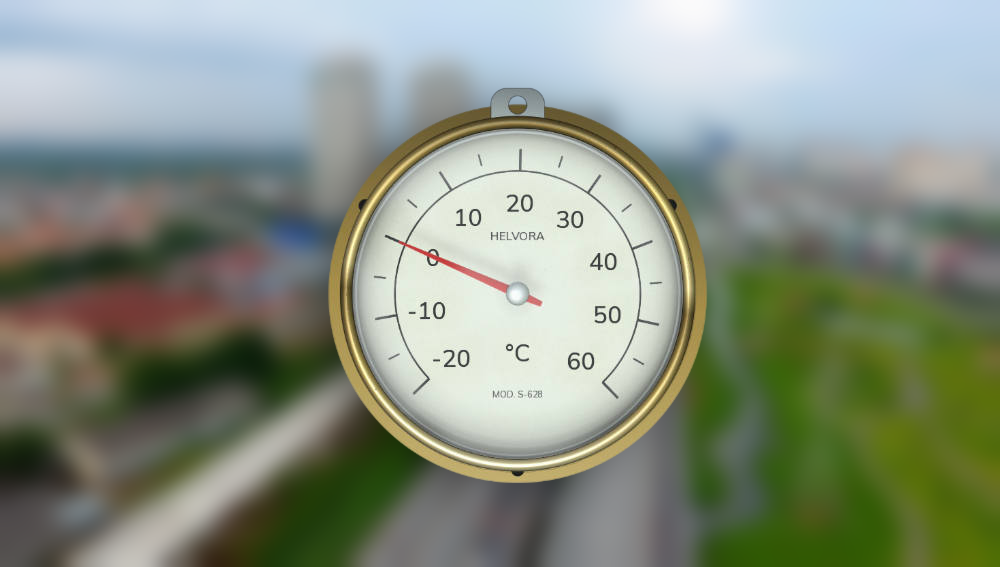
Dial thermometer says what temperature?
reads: 0 °C
